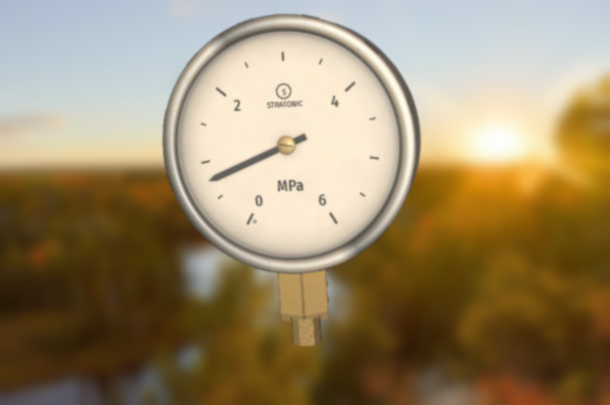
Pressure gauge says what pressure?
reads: 0.75 MPa
